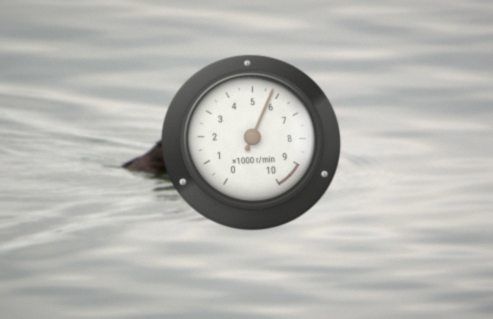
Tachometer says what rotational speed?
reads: 5750 rpm
